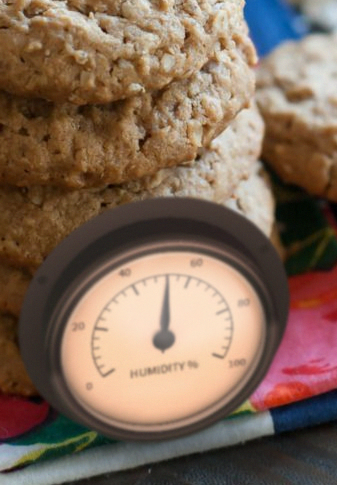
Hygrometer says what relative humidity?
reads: 52 %
